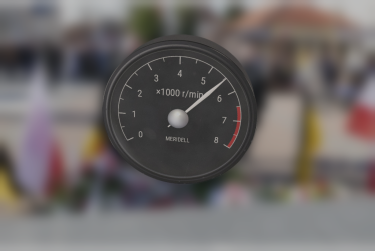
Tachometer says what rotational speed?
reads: 5500 rpm
